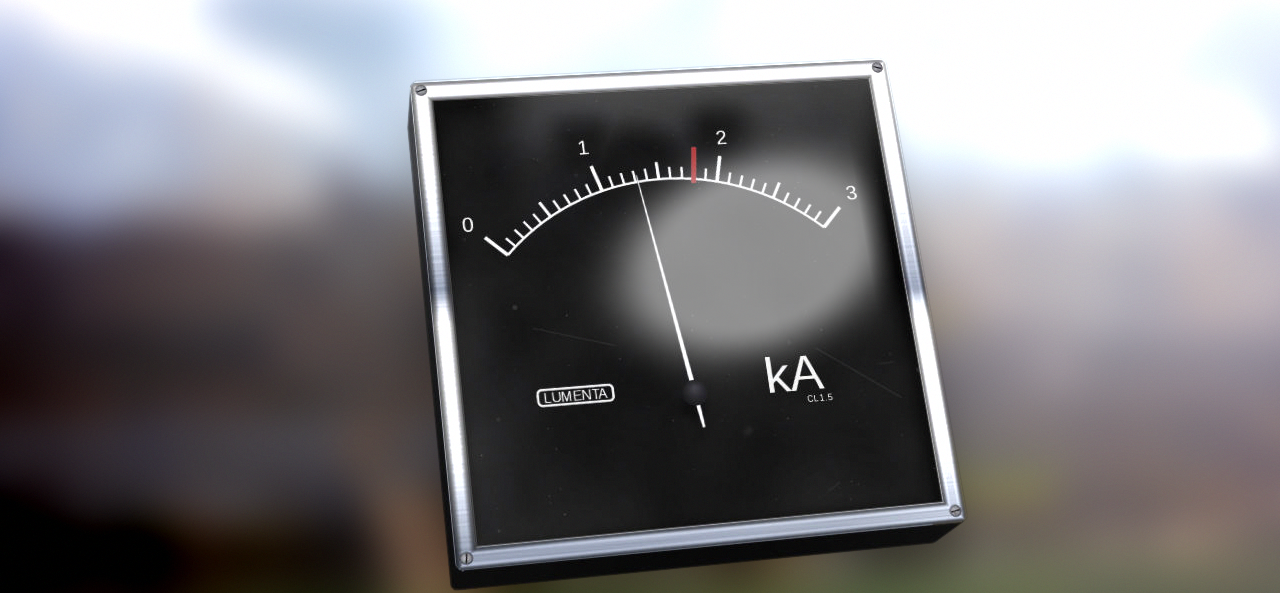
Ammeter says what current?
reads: 1.3 kA
